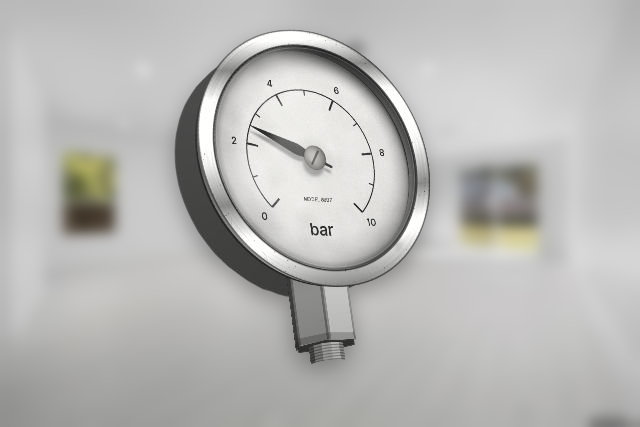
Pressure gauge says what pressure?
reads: 2.5 bar
